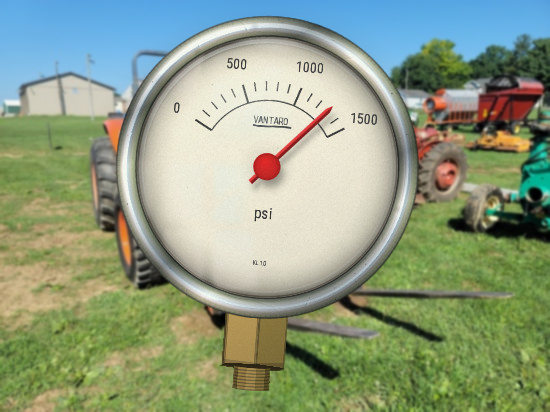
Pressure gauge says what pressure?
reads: 1300 psi
